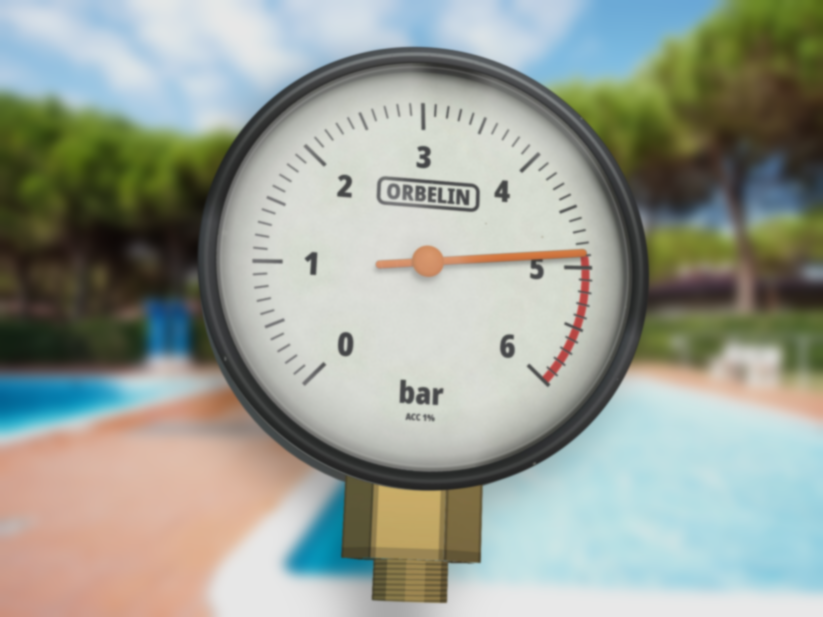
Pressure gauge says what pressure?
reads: 4.9 bar
